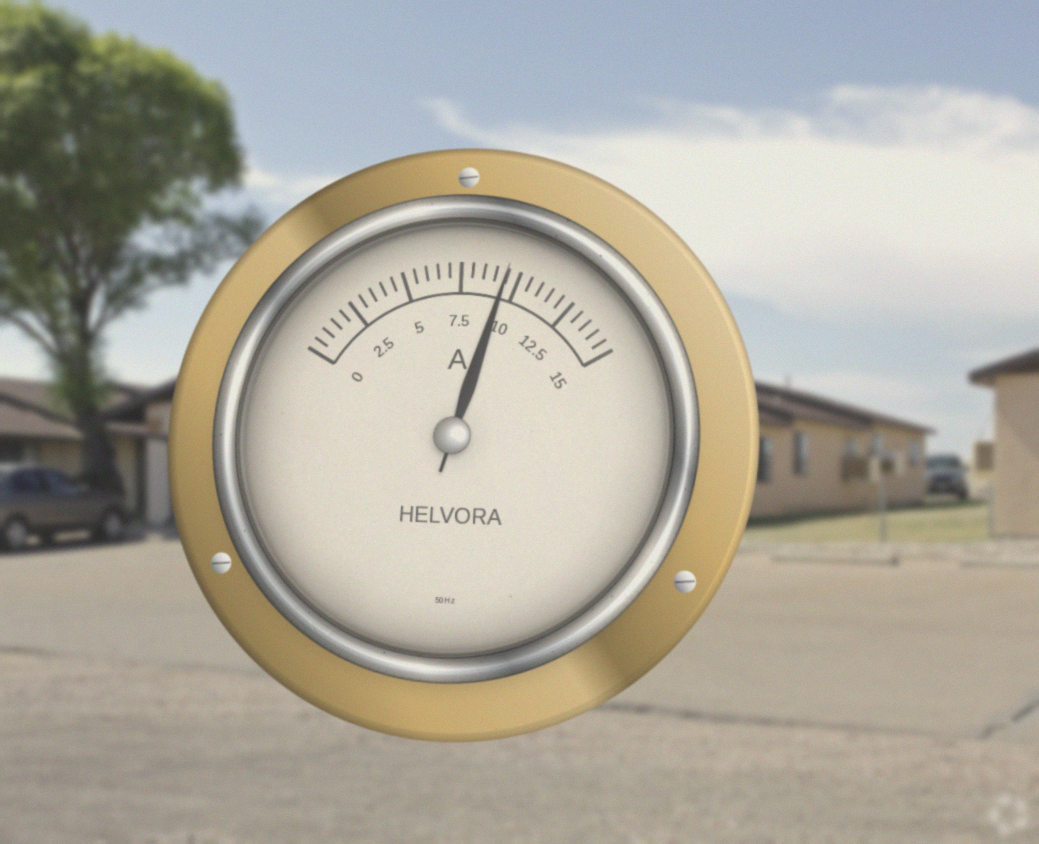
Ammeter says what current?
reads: 9.5 A
